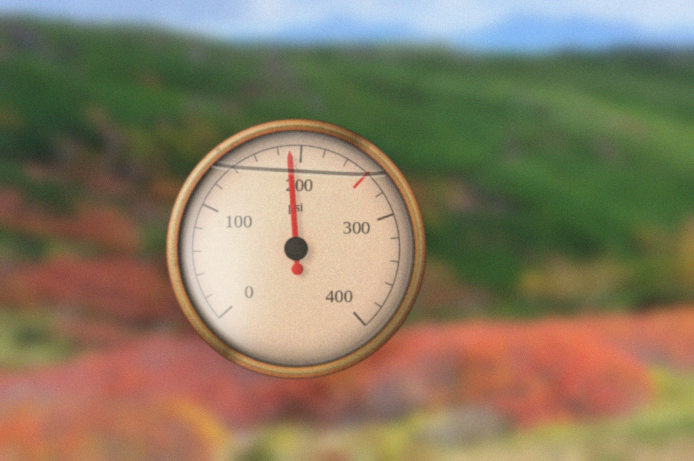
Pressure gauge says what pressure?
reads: 190 psi
